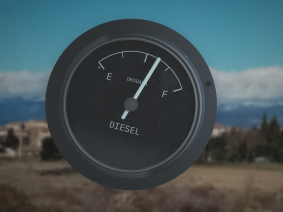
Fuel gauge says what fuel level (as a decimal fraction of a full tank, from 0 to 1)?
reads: 0.625
